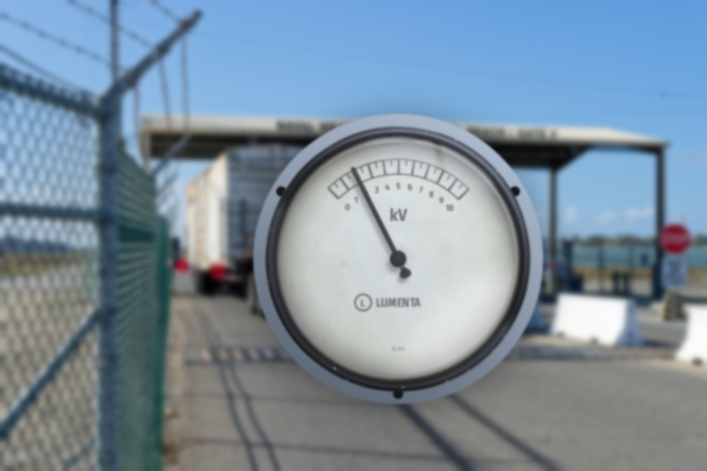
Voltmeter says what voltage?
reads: 2 kV
